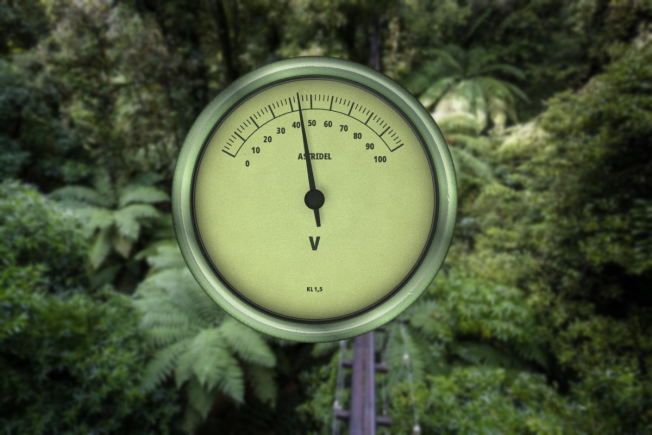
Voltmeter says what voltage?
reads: 44 V
